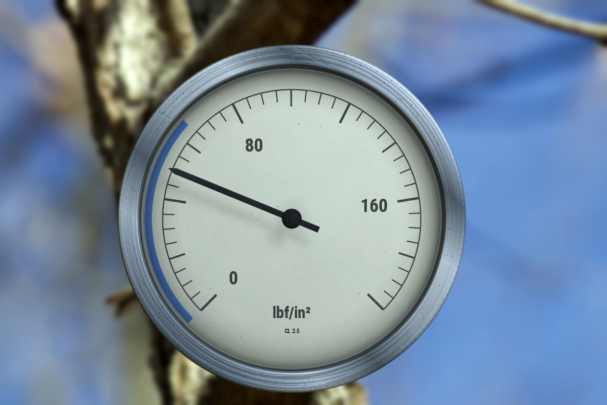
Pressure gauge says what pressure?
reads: 50 psi
